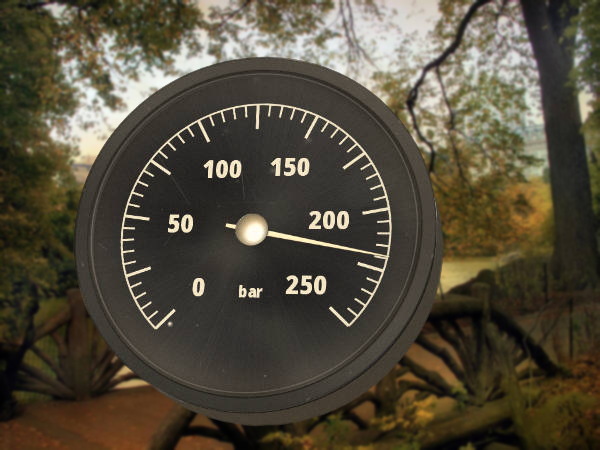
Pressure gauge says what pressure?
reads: 220 bar
